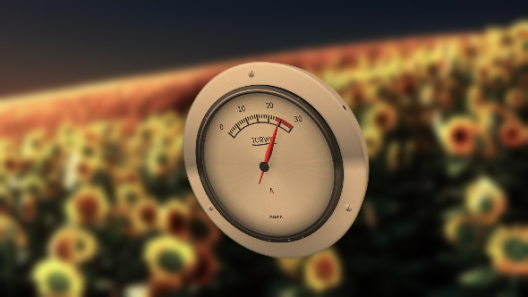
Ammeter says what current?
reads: 25 A
